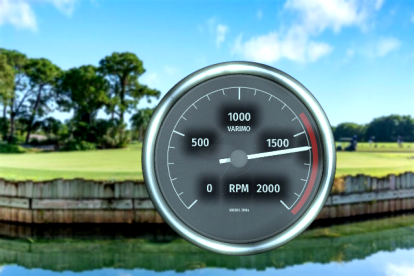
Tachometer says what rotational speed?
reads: 1600 rpm
